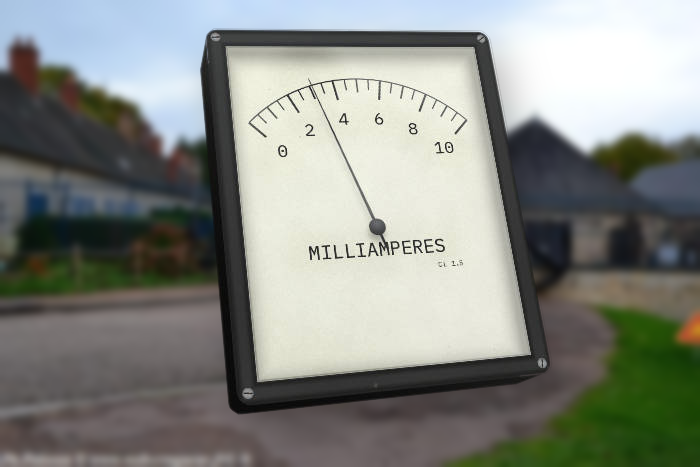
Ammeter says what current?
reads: 3 mA
